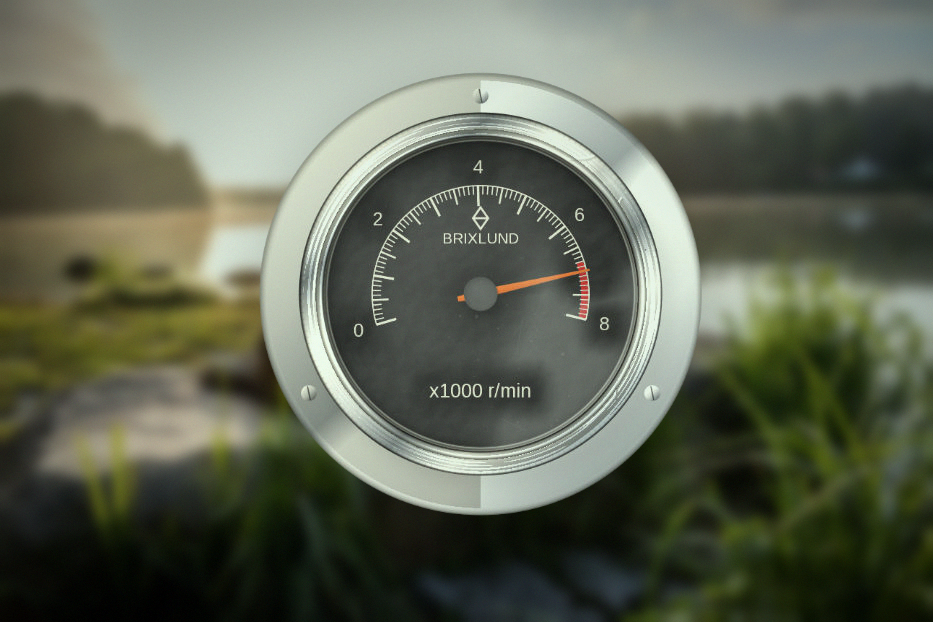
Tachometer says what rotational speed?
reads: 7000 rpm
